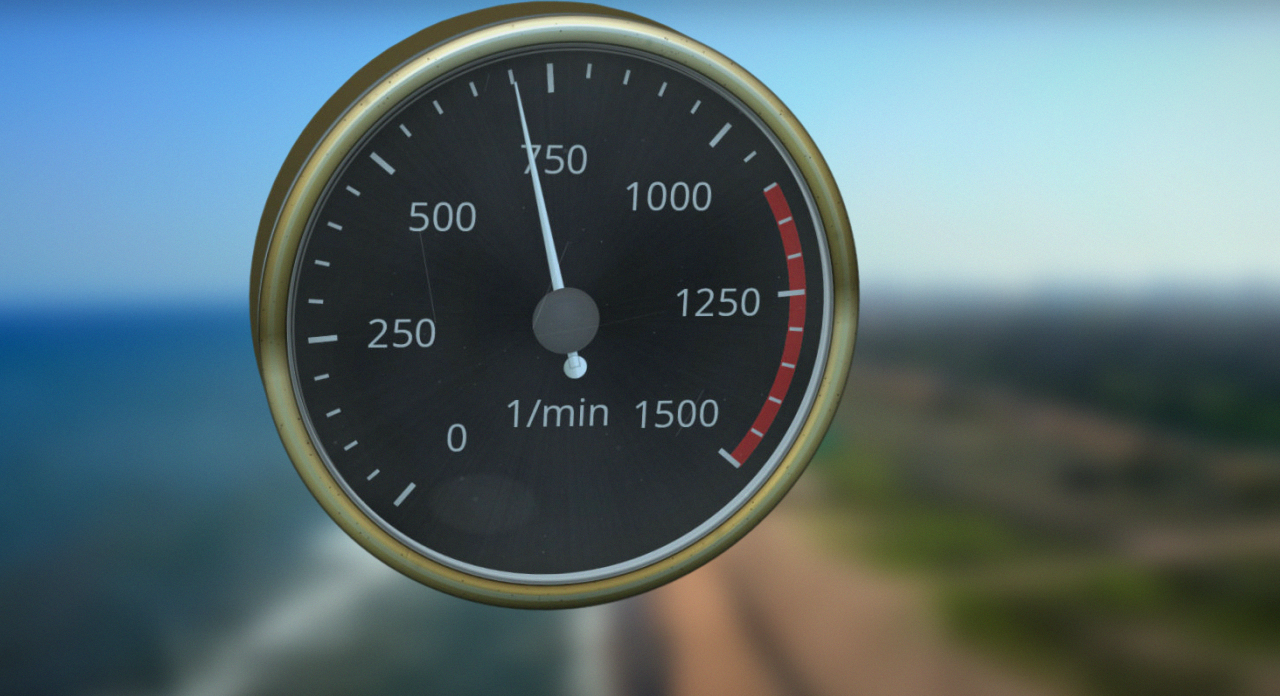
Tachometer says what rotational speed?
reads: 700 rpm
